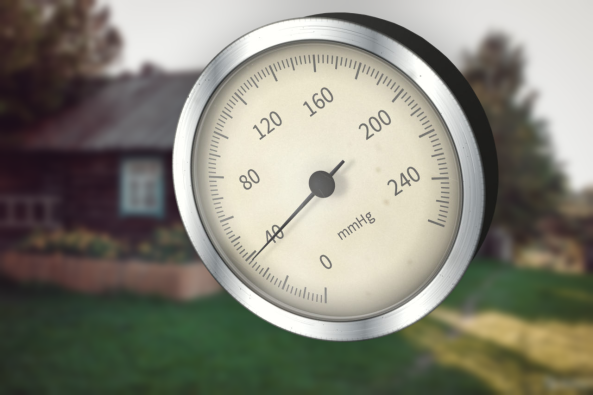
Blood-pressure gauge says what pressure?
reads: 38 mmHg
